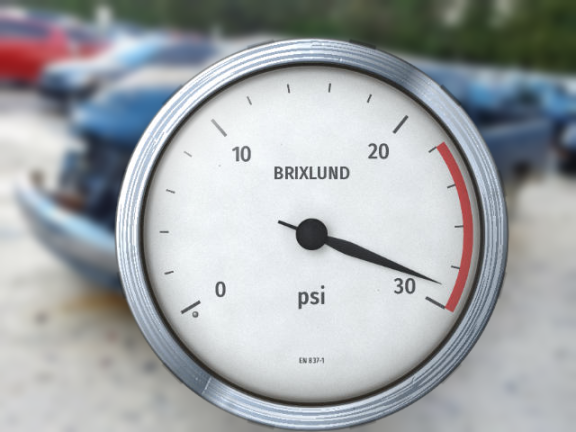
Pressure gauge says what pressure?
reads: 29 psi
